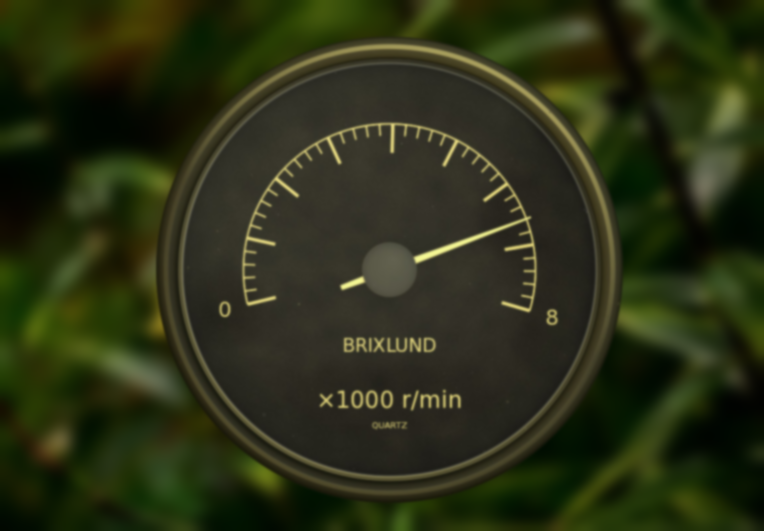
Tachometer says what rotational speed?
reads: 6600 rpm
